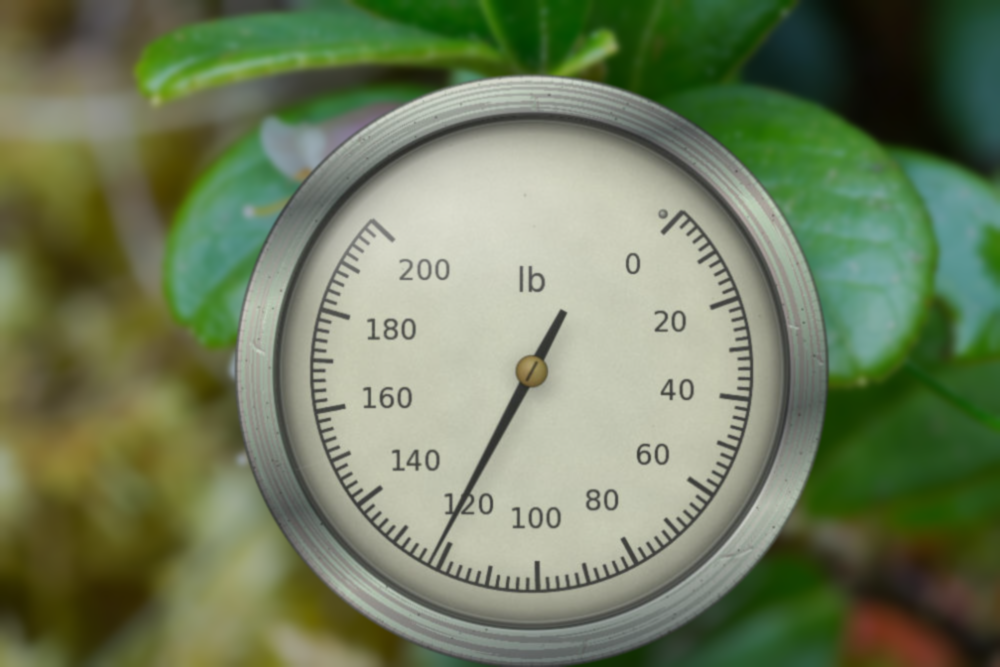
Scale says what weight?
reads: 122 lb
